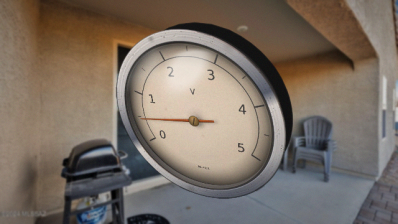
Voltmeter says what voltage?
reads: 0.5 V
